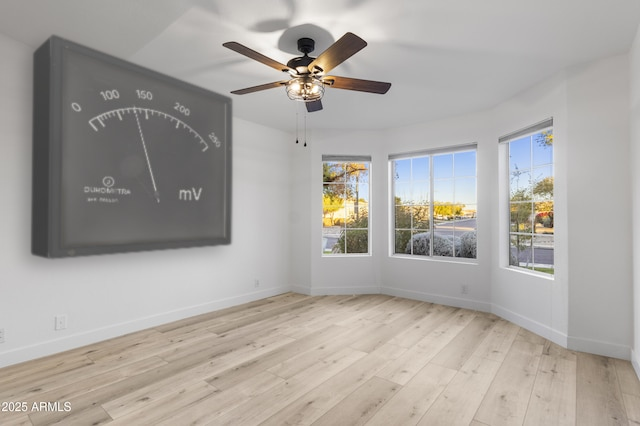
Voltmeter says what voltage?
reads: 130 mV
